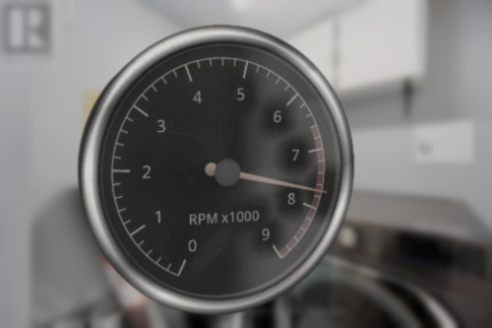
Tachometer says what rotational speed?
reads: 7700 rpm
